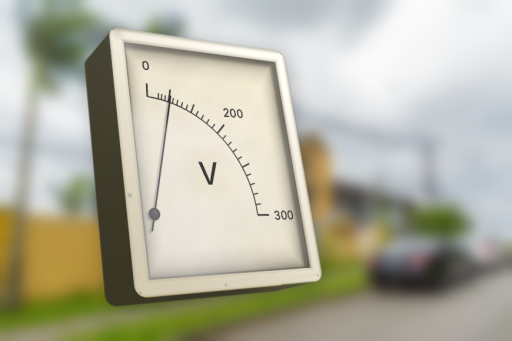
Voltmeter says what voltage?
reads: 100 V
